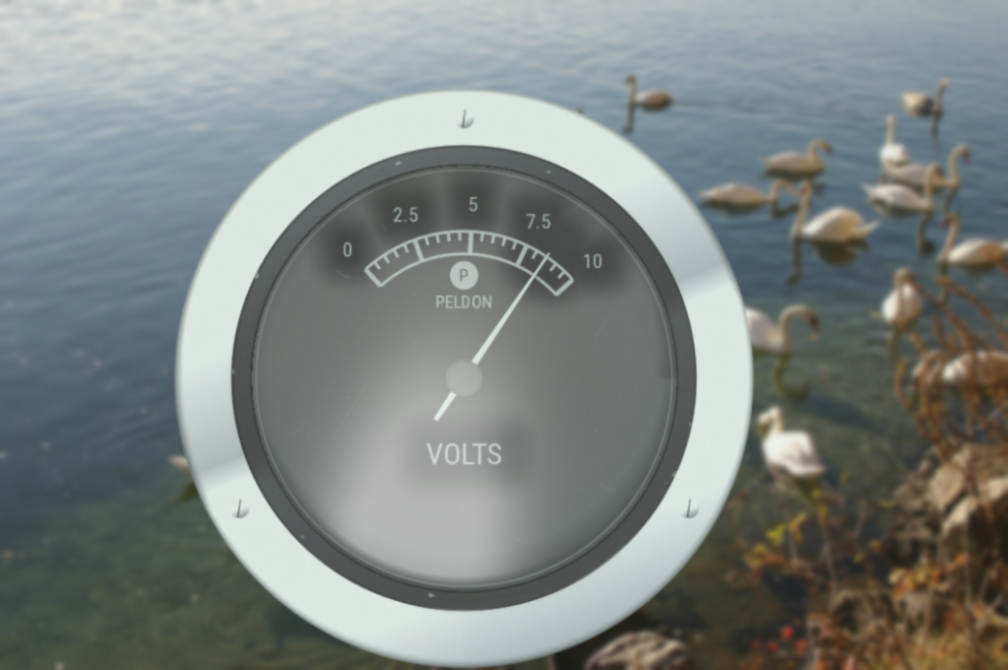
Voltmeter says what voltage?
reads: 8.5 V
